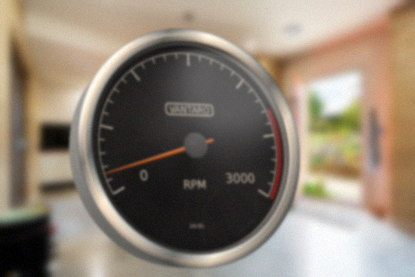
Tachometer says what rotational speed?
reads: 150 rpm
